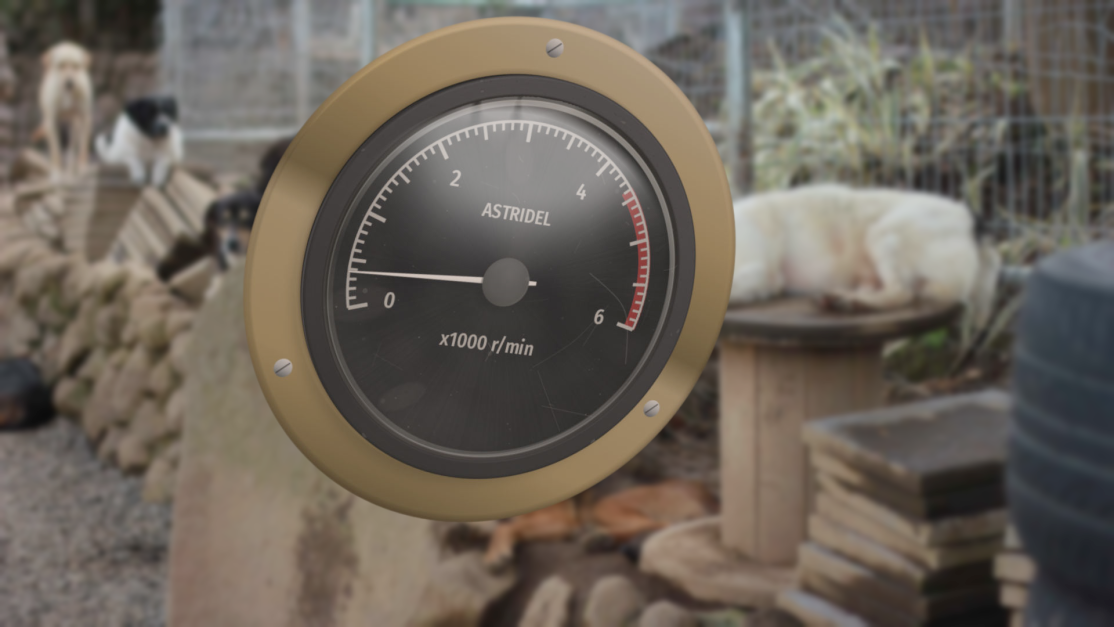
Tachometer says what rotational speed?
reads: 400 rpm
